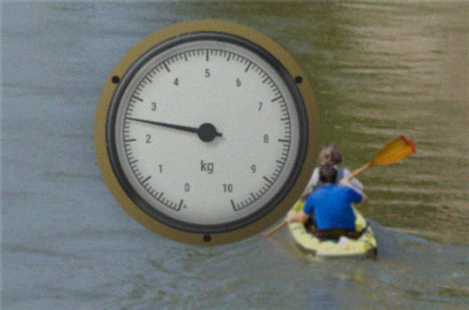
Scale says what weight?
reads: 2.5 kg
